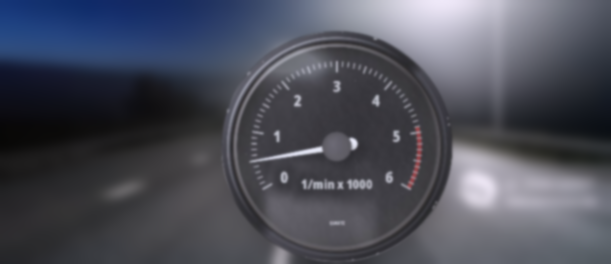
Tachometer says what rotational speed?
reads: 500 rpm
